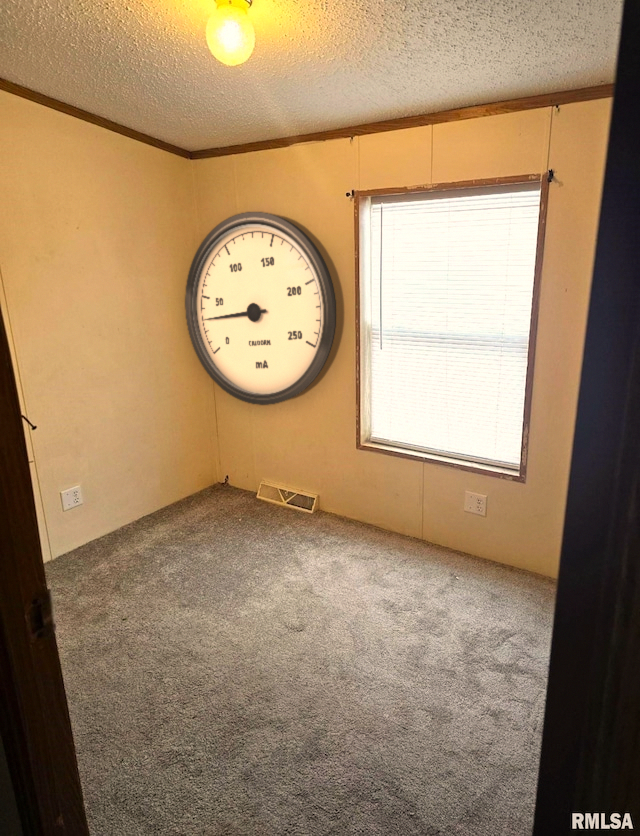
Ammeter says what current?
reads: 30 mA
